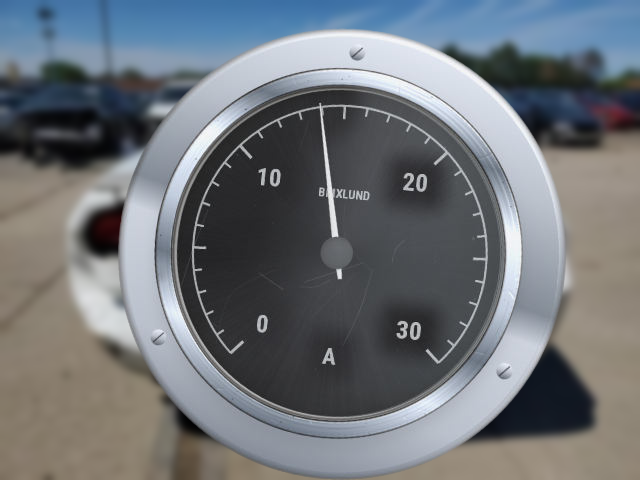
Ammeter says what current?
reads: 14 A
